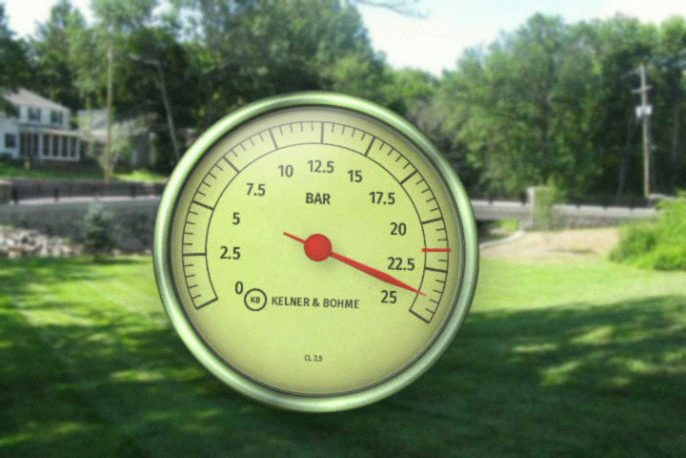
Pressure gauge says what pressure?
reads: 24 bar
